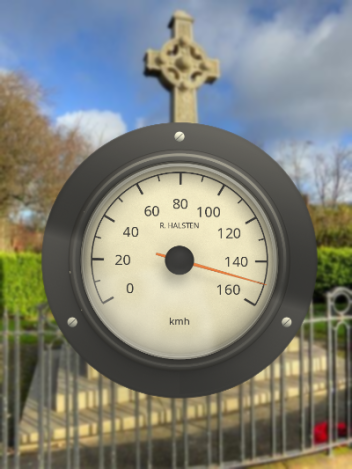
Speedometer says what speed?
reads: 150 km/h
